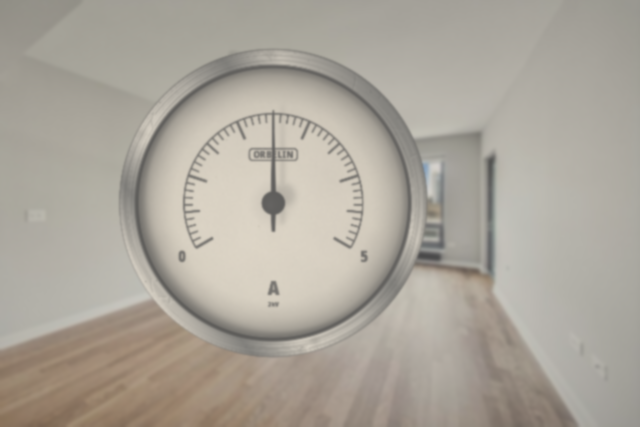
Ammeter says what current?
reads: 2.5 A
